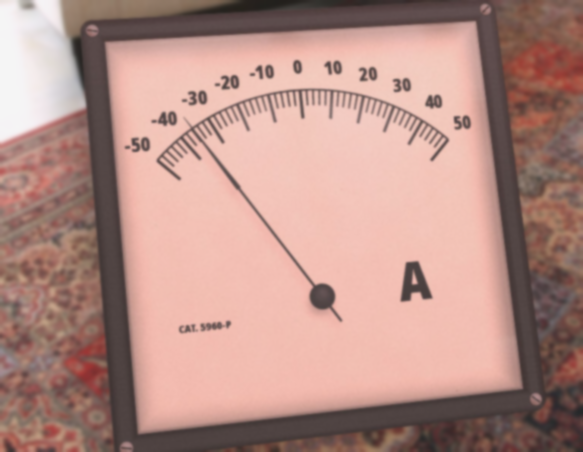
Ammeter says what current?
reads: -36 A
